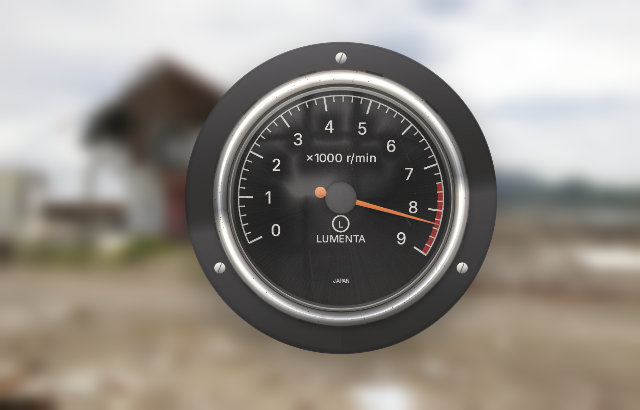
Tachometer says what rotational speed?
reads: 8300 rpm
